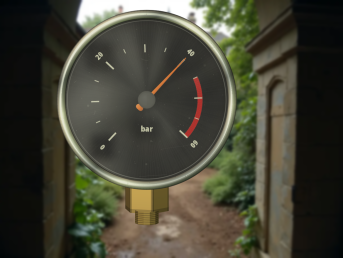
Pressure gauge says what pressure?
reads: 40 bar
